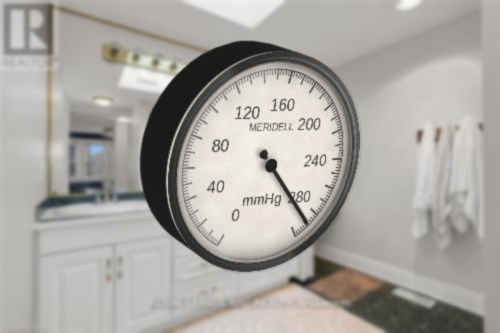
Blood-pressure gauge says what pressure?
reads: 290 mmHg
